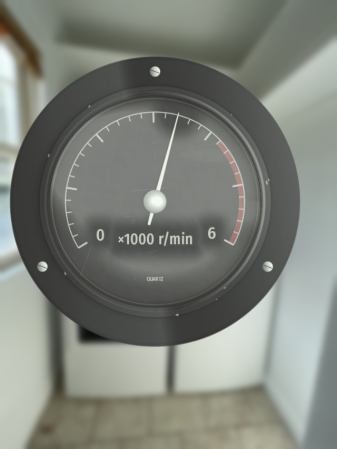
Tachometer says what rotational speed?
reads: 3400 rpm
